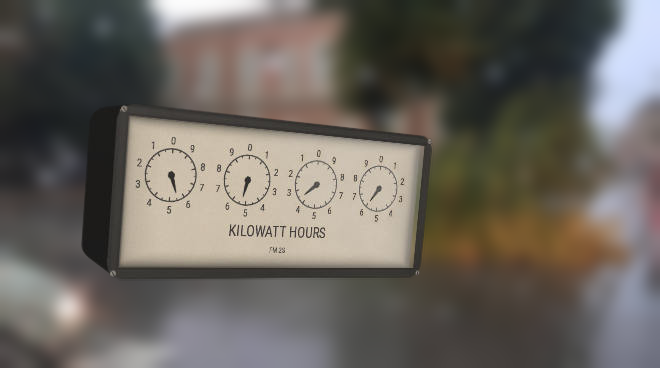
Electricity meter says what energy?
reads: 5536 kWh
